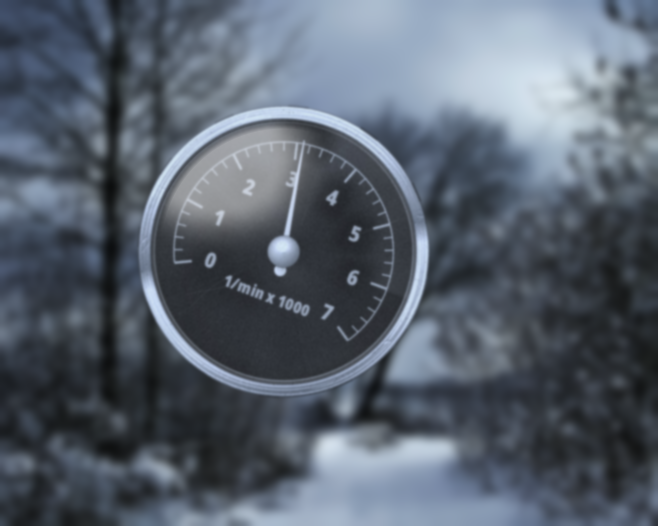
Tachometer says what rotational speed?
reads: 3100 rpm
